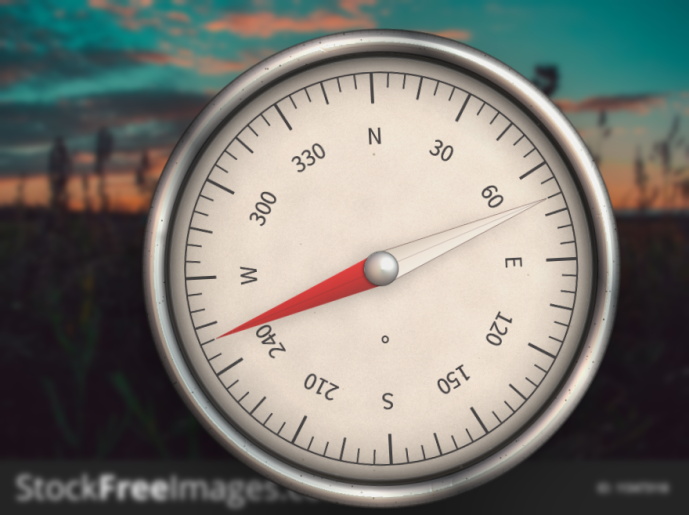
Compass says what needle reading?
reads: 250 °
